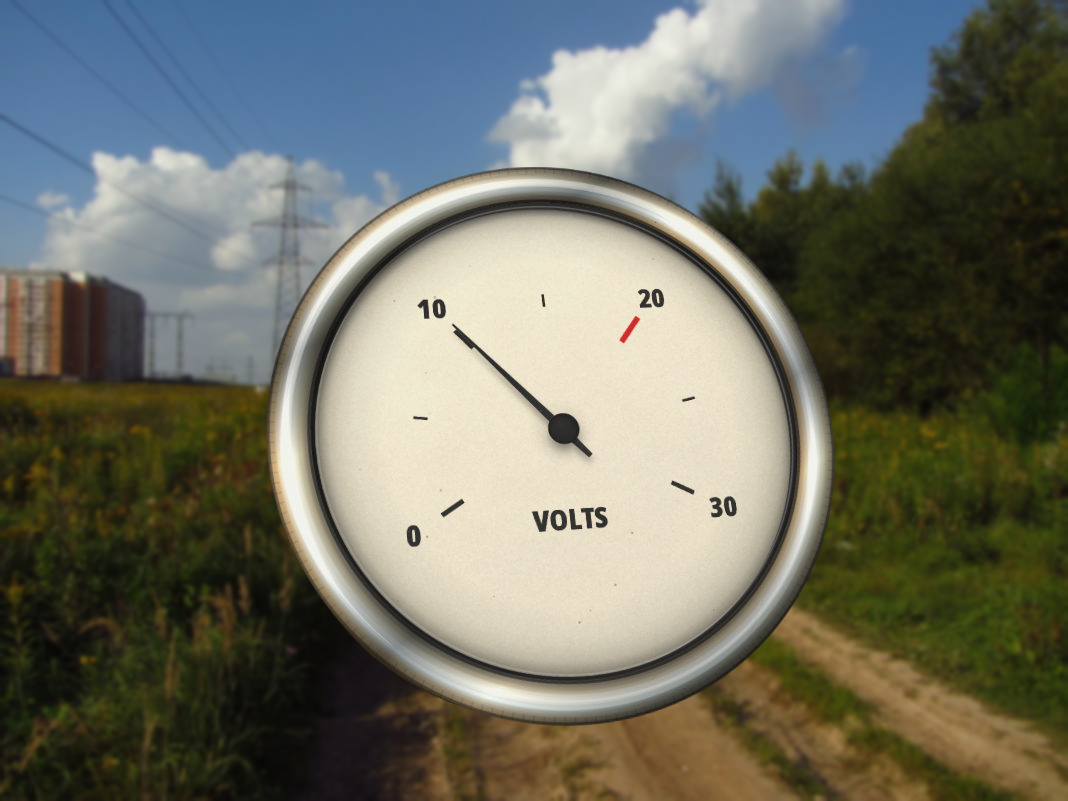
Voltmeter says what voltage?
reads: 10 V
